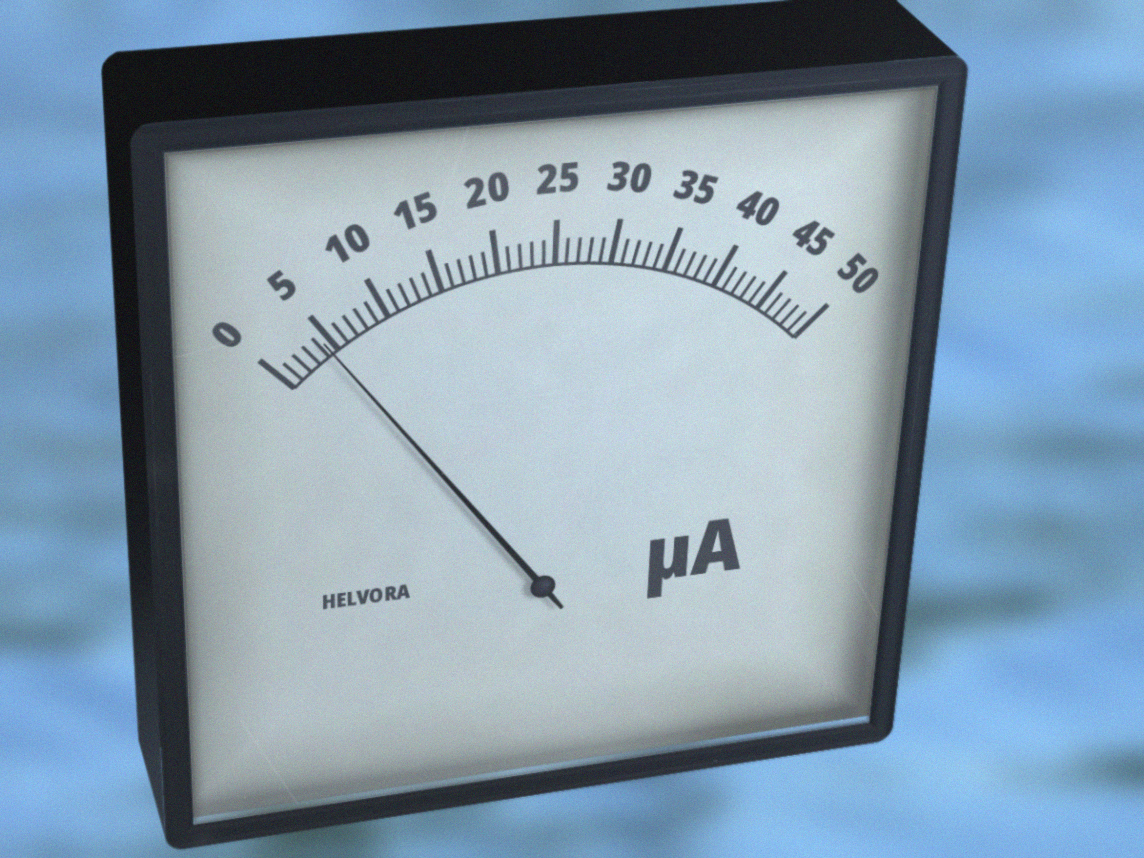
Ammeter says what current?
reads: 4.5 µA
